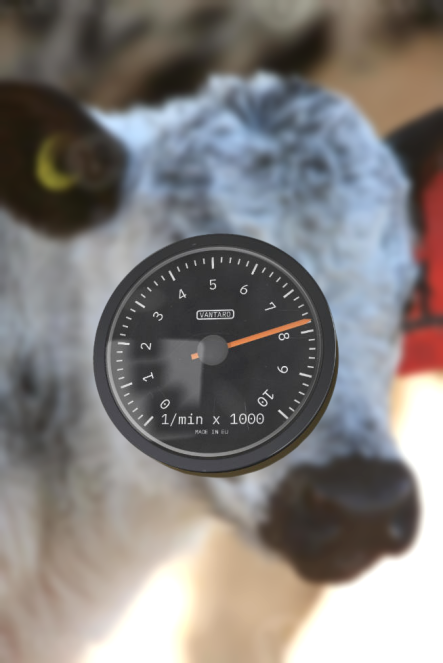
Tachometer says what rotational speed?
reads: 7800 rpm
